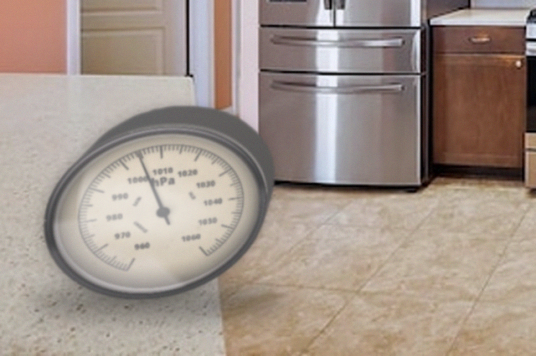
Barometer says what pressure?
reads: 1005 hPa
